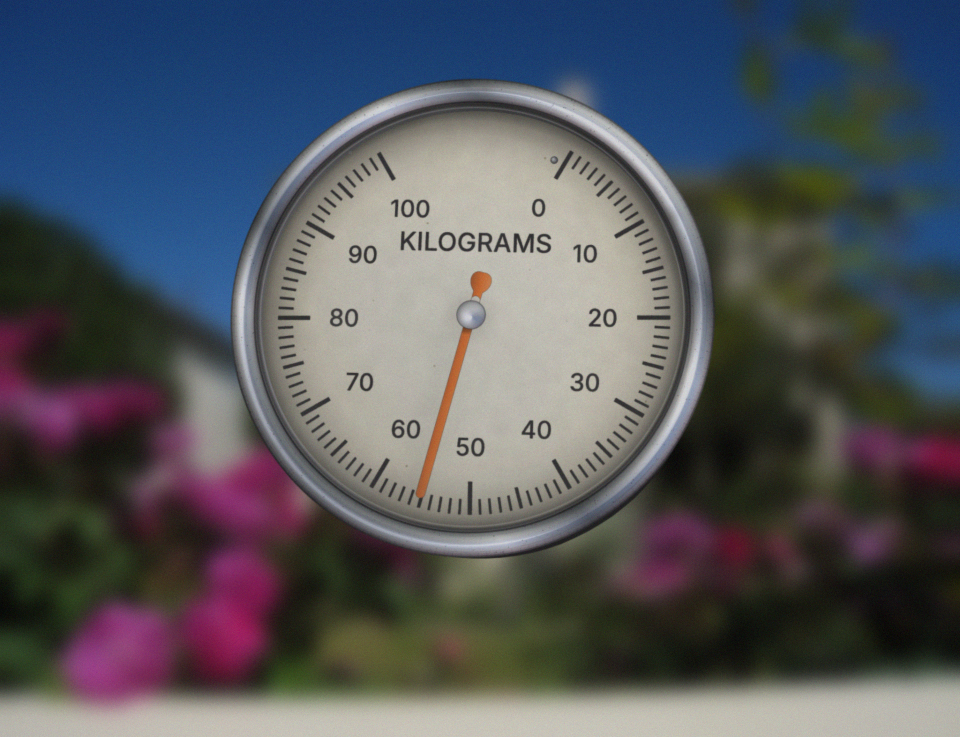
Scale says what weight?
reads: 55 kg
